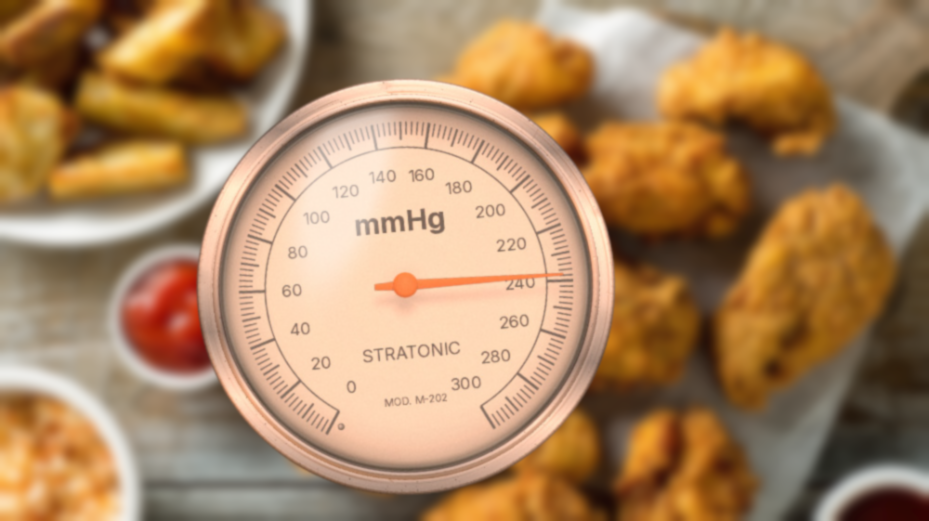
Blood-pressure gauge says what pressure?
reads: 238 mmHg
